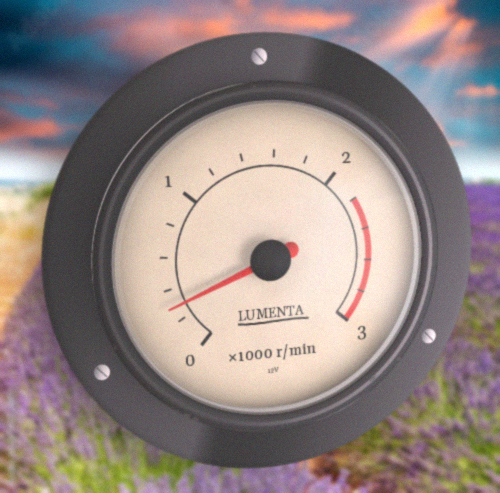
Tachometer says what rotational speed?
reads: 300 rpm
